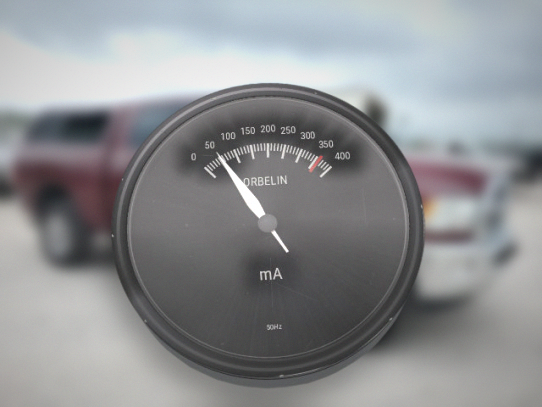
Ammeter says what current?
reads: 50 mA
